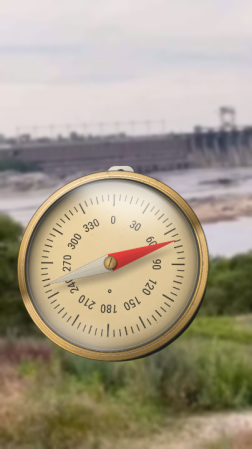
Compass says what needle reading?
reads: 70 °
